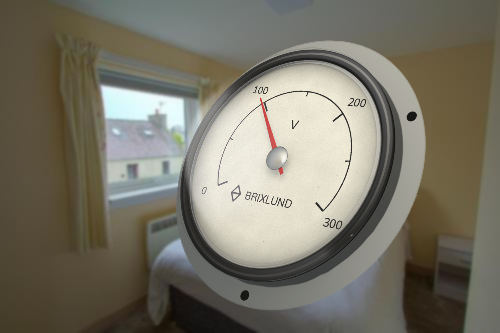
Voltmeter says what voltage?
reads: 100 V
